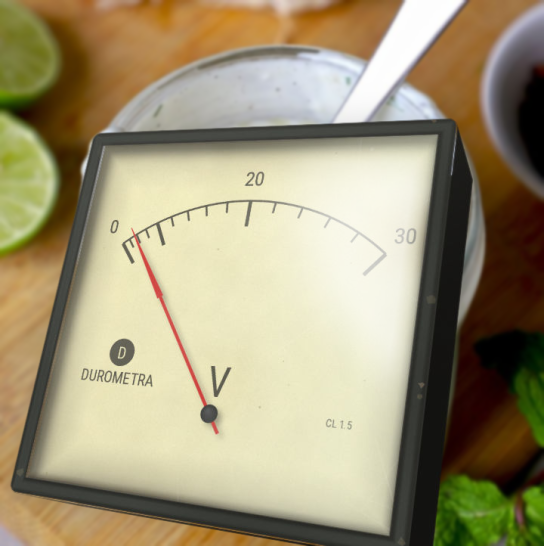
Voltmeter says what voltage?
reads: 6 V
